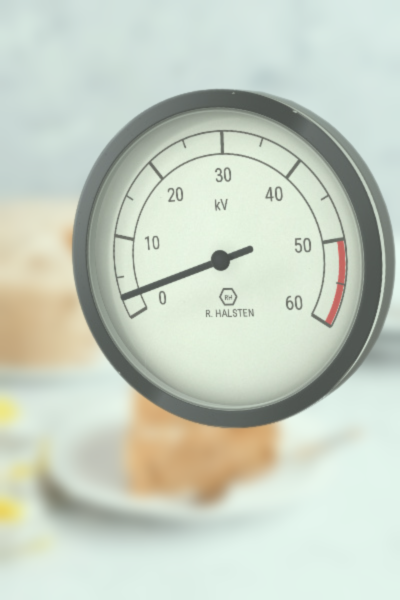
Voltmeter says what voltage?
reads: 2.5 kV
